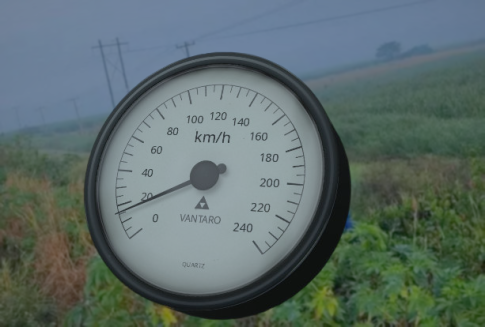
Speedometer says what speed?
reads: 15 km/h
